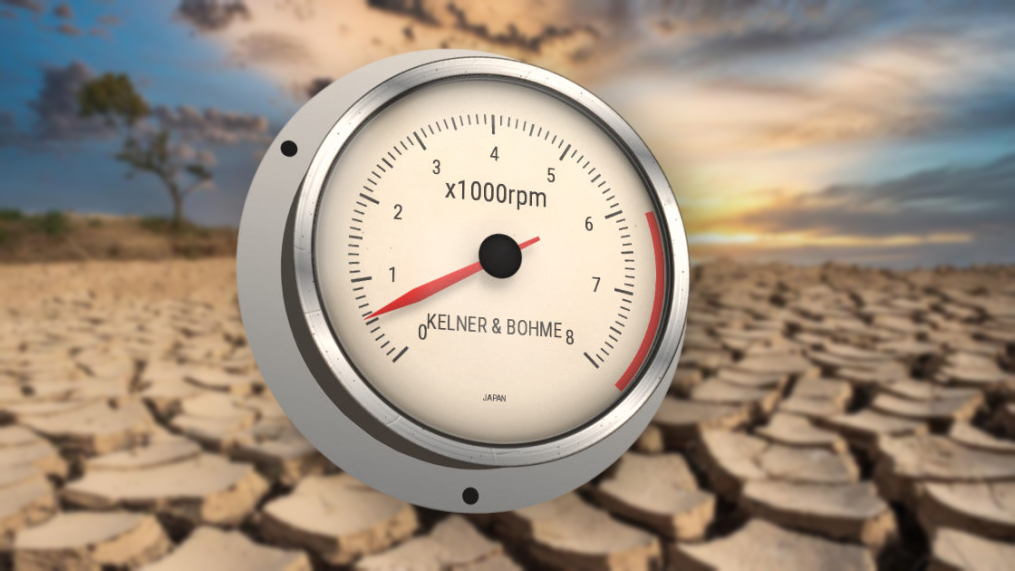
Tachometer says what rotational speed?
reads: 550 rpm
